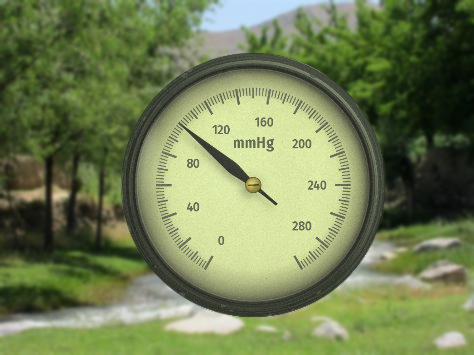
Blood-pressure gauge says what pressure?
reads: 100 mmHg
